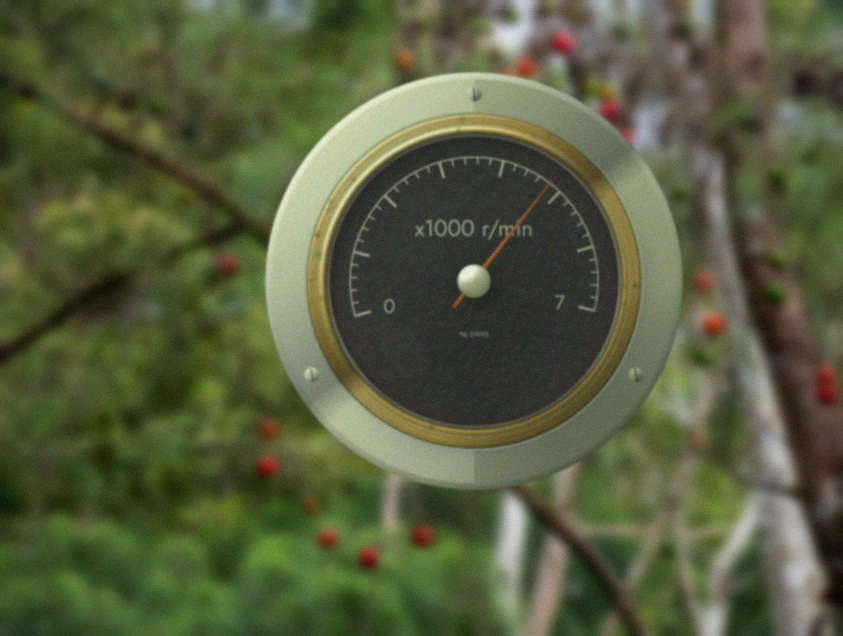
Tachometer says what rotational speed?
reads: 4800 rpm
